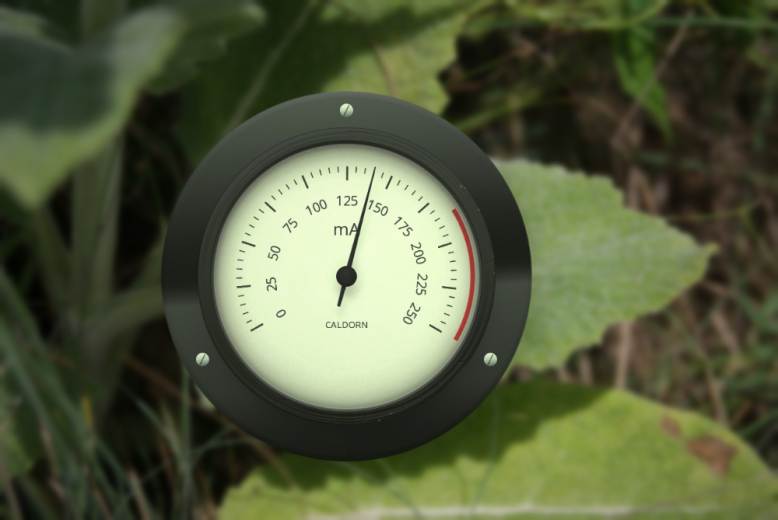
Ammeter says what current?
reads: 140 mA
